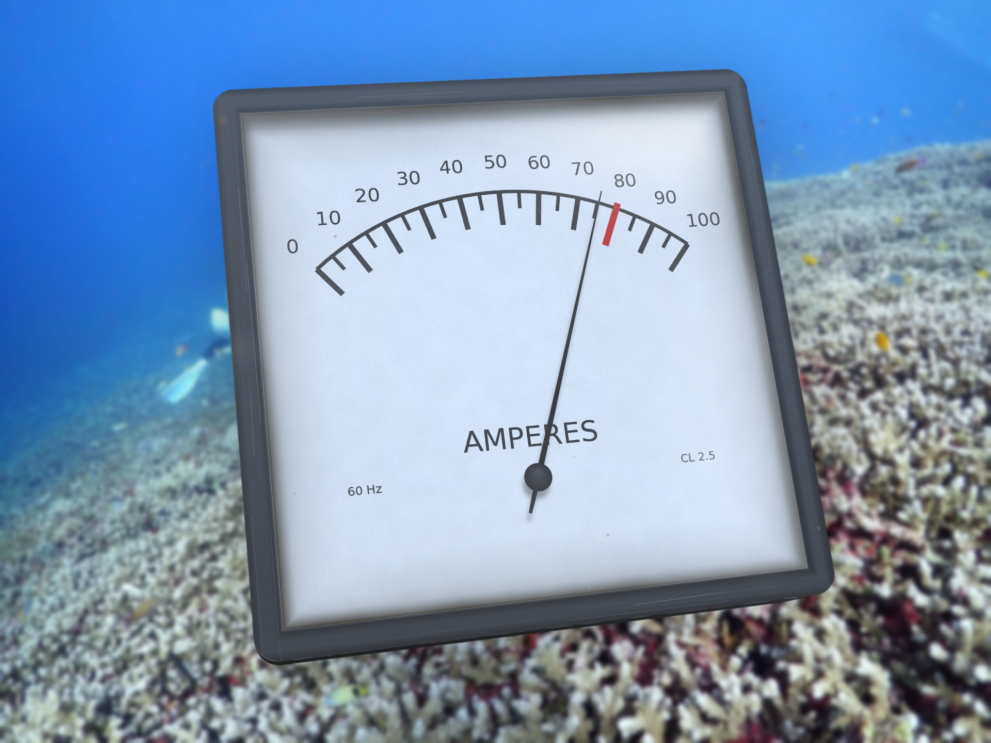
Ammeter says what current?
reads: 75 A
